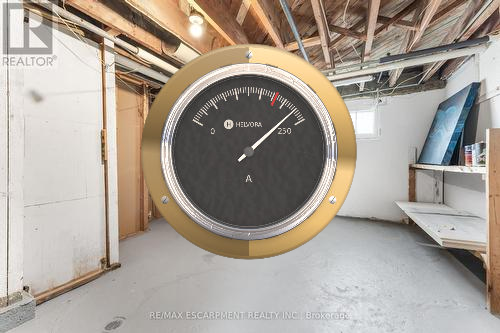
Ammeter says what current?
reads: 225 A
